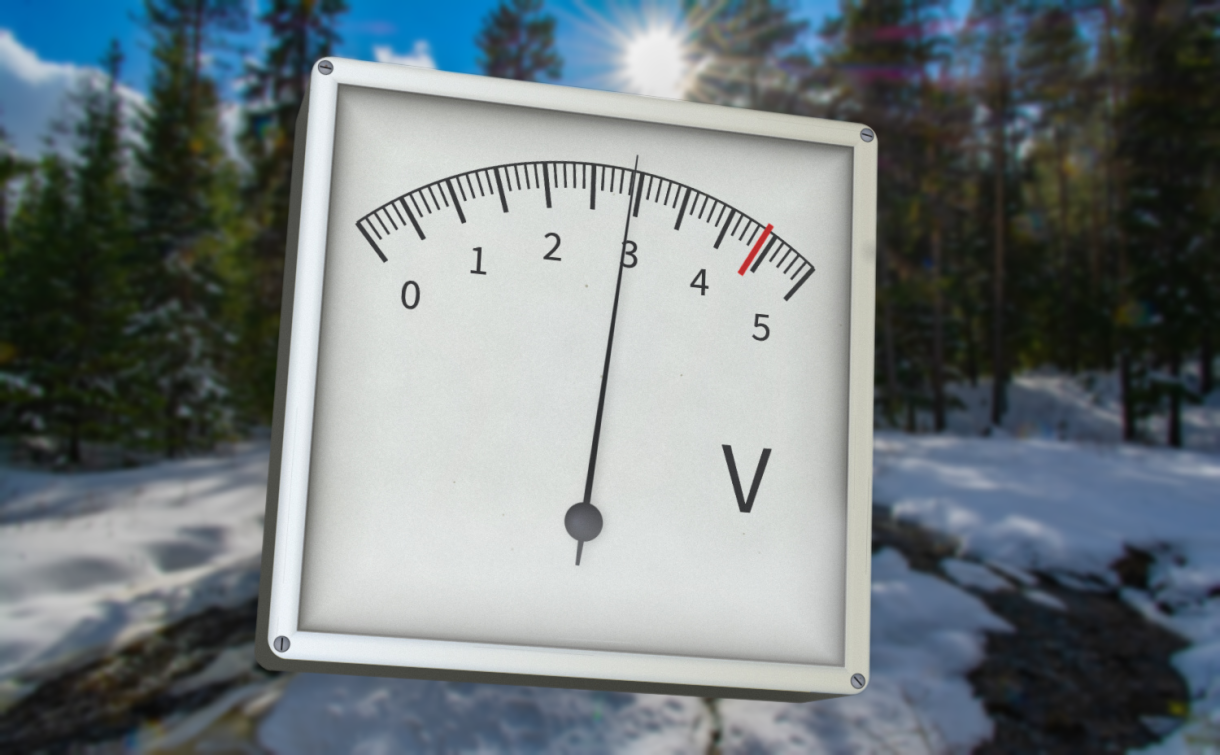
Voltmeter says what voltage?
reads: 2.9 V
